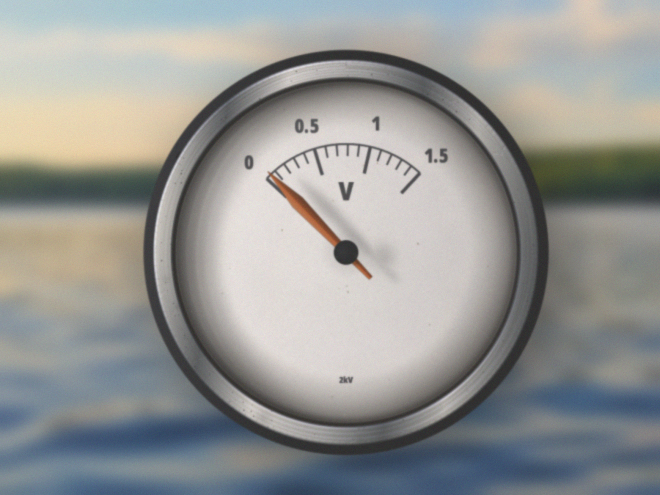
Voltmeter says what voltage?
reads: 0.05 V
